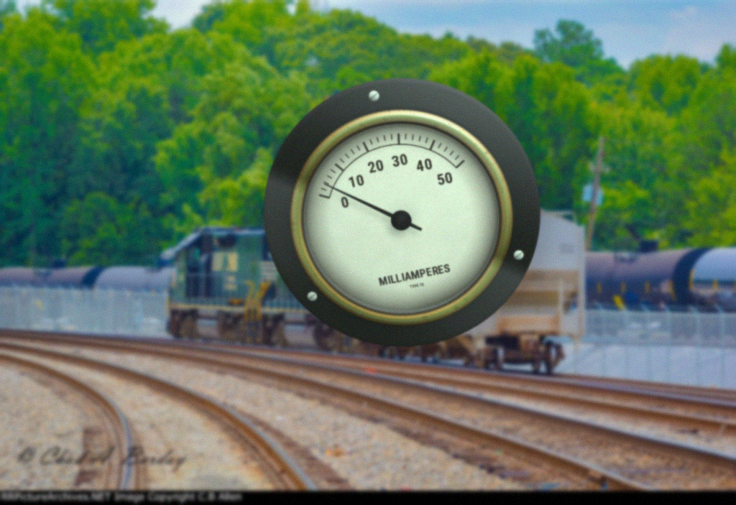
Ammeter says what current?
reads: 4 mA
